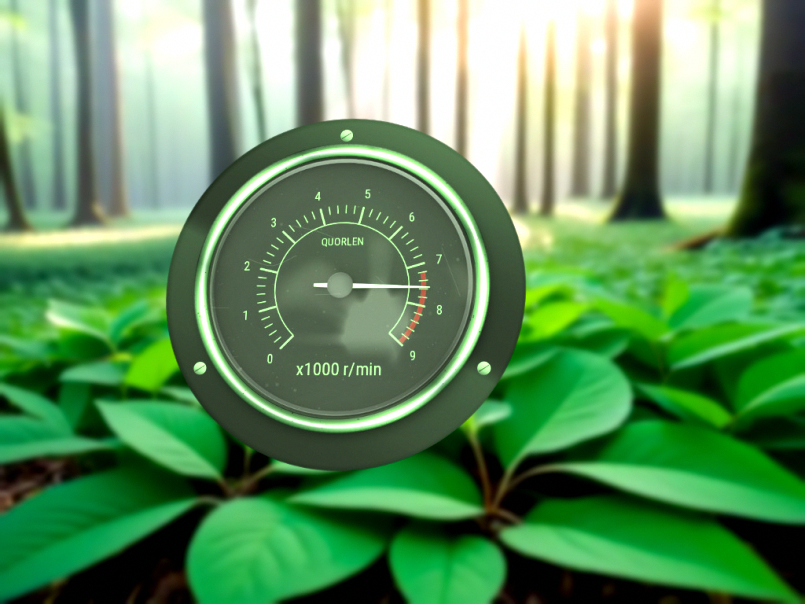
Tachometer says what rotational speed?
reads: 7600 rpm
